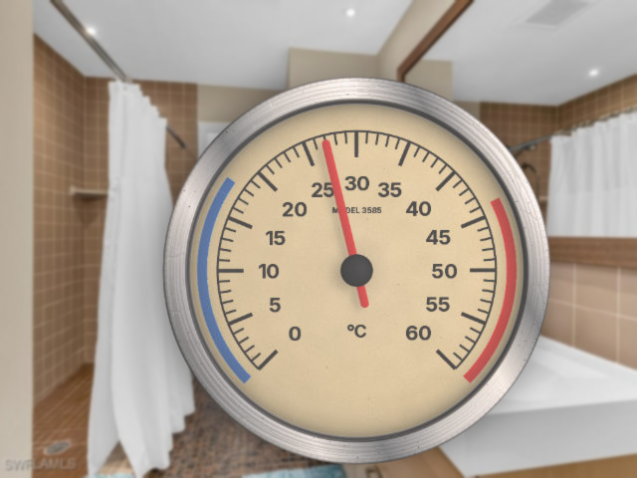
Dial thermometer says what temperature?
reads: 27 °C
